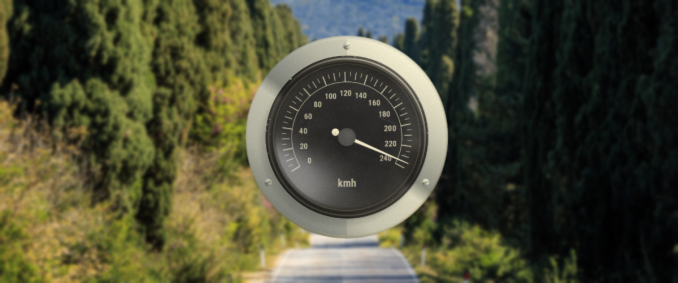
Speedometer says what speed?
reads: 235 km/h
